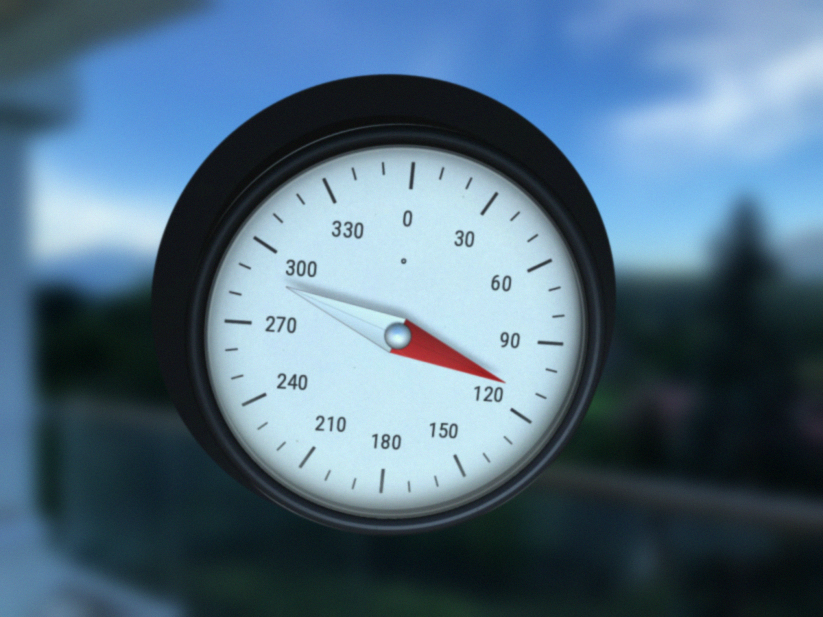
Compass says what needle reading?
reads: 110 °
